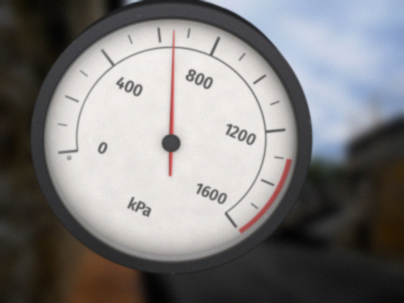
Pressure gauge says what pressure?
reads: 650 kPa
